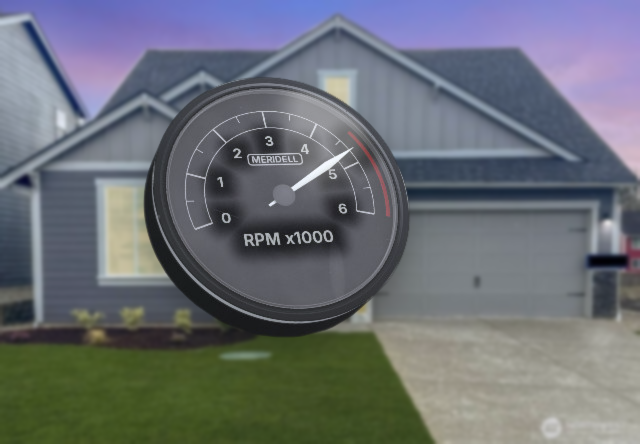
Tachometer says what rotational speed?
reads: 4750 rpm
